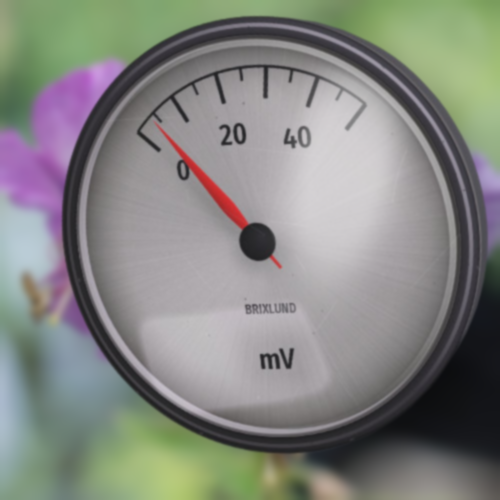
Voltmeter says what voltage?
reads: 5 mV
